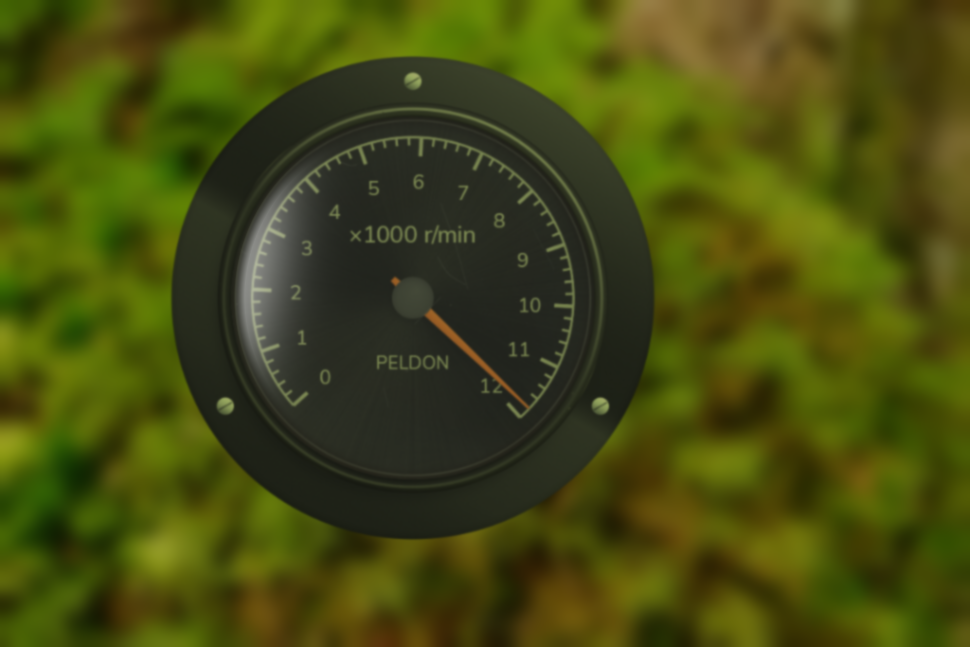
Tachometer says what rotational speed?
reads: 11800 rpm
